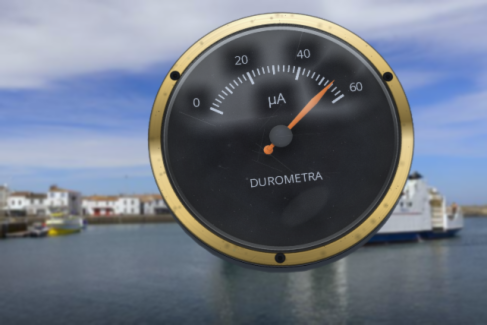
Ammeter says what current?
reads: 54 µA
